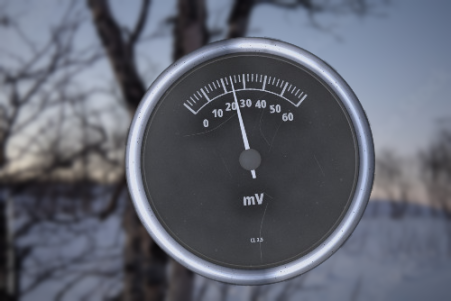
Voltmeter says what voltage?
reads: 24 mV
